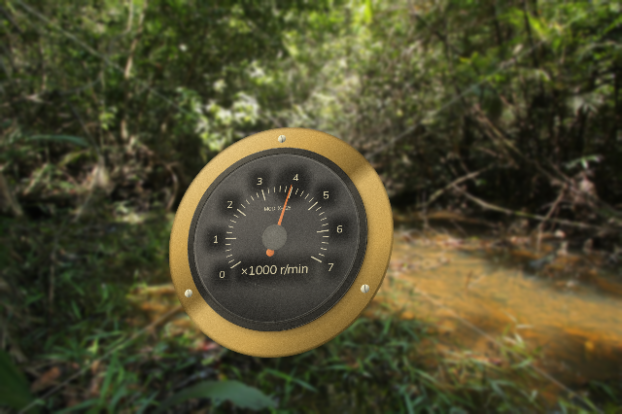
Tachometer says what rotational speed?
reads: 4000 rpm
